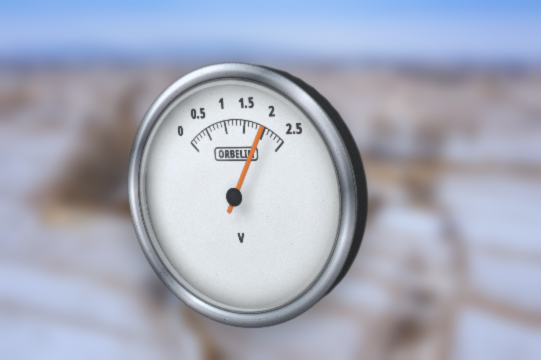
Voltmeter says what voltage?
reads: 2 V
